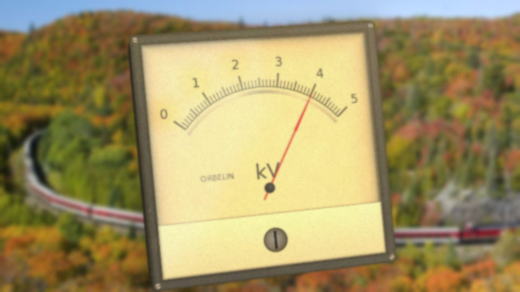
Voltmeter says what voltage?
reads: 4 kV
